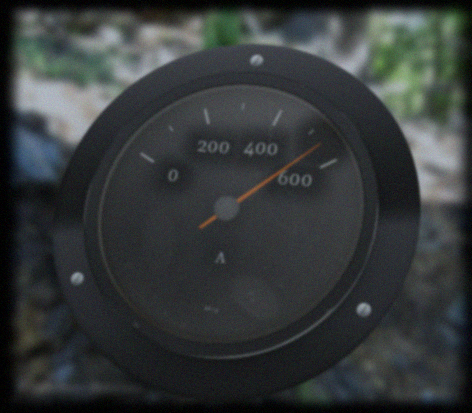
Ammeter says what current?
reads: 550 A
